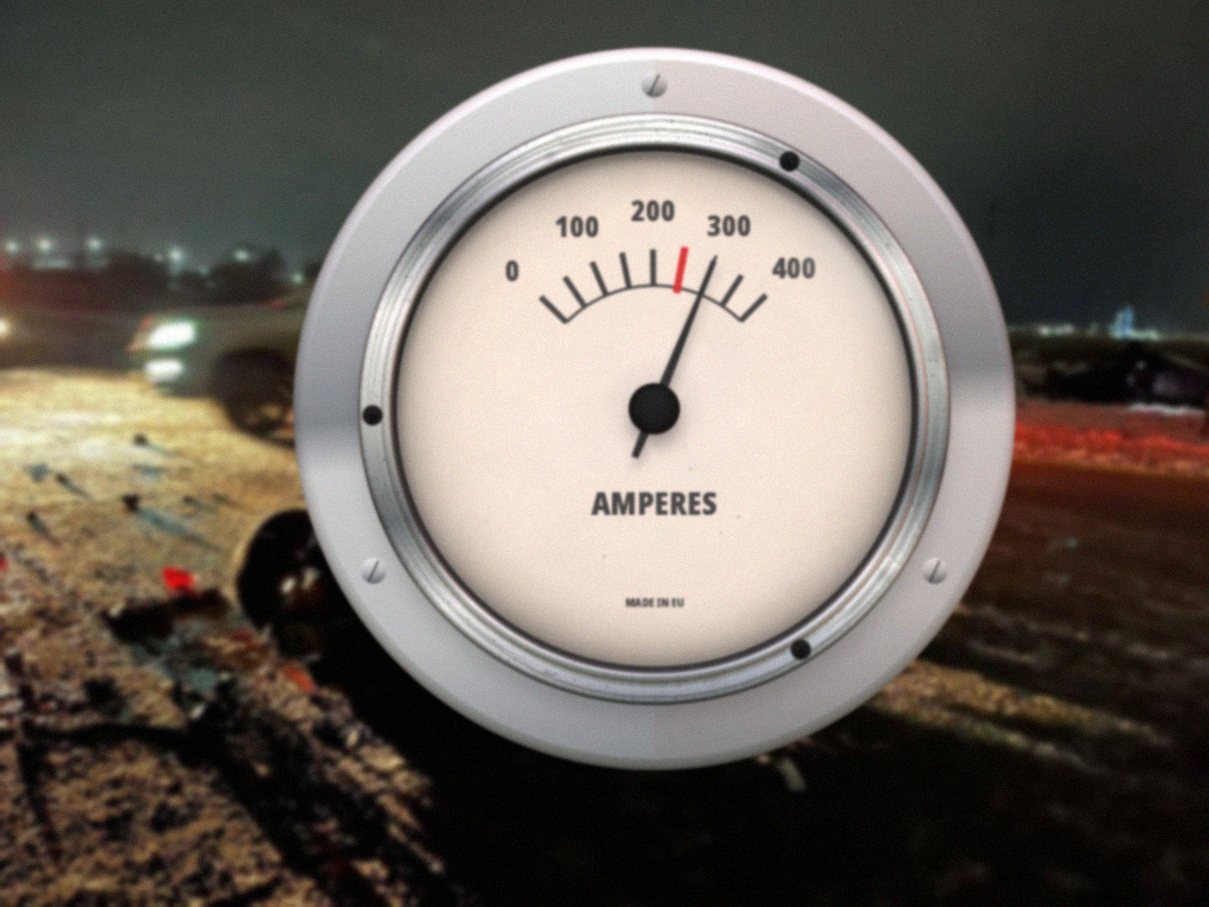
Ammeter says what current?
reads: 300 A
